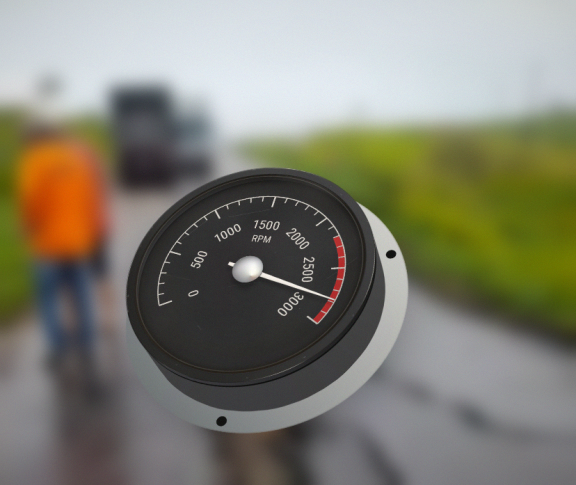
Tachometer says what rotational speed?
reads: 2800 rpm
